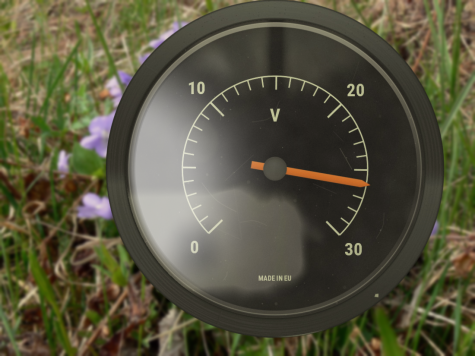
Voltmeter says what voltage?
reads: 26 V
